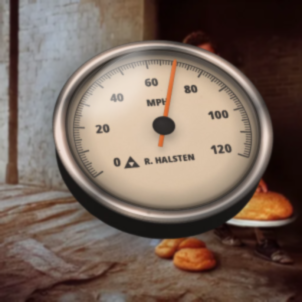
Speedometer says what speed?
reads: 70 mph
